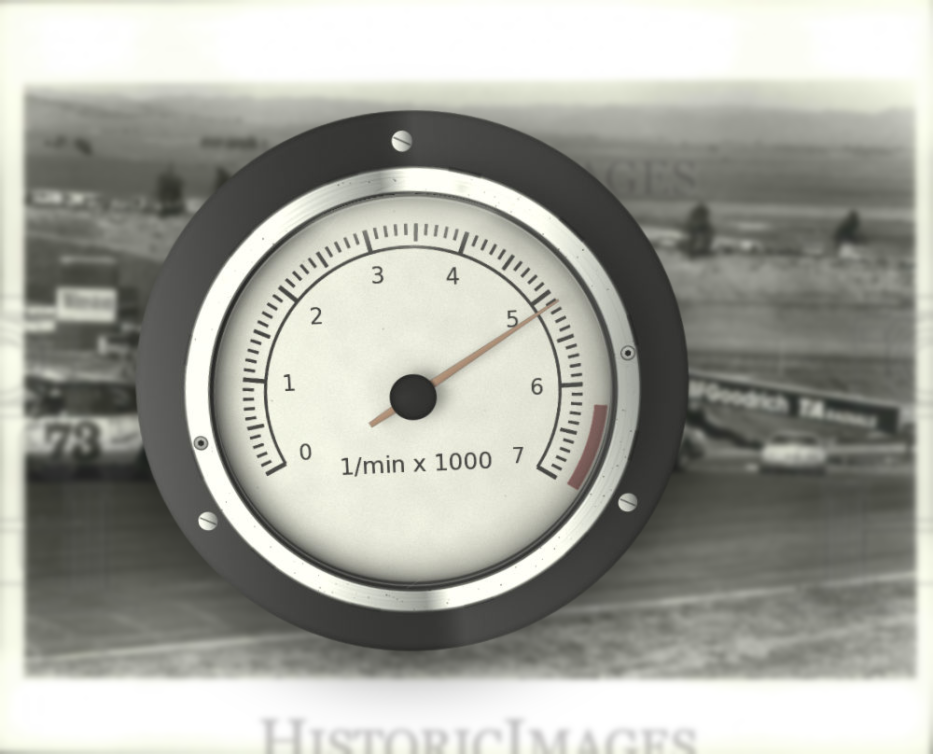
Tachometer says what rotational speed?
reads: 5100 rpm
